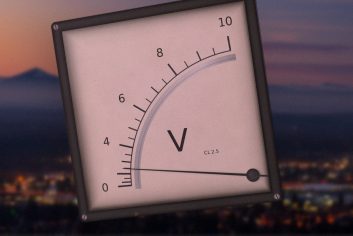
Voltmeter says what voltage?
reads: 2.5 V
